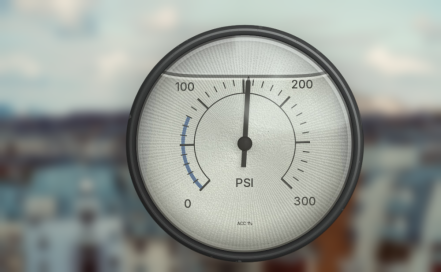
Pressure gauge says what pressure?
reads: 155 psi
